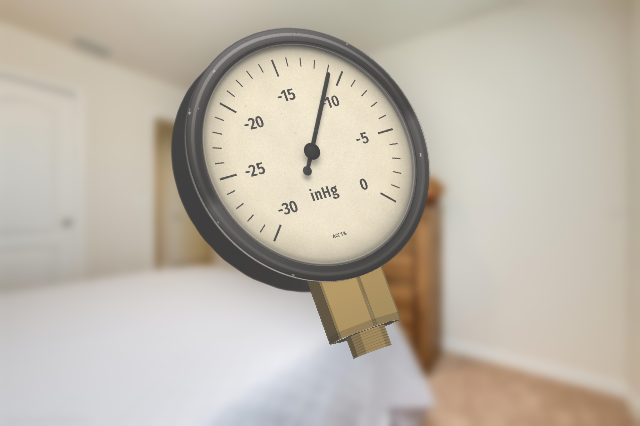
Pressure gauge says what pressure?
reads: -11 inHg
